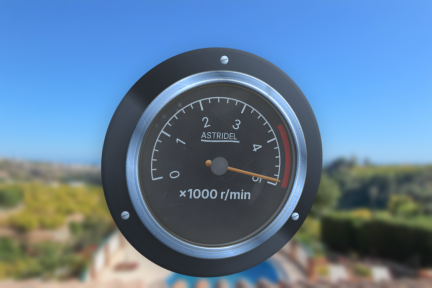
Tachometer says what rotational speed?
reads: 4900 rpm
